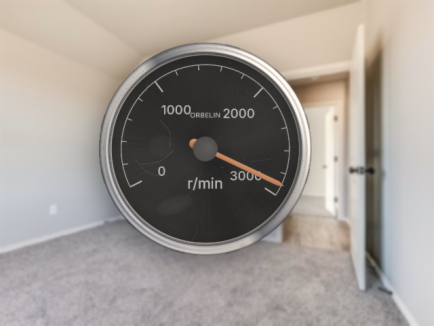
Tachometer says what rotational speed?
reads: 2900 rpm
